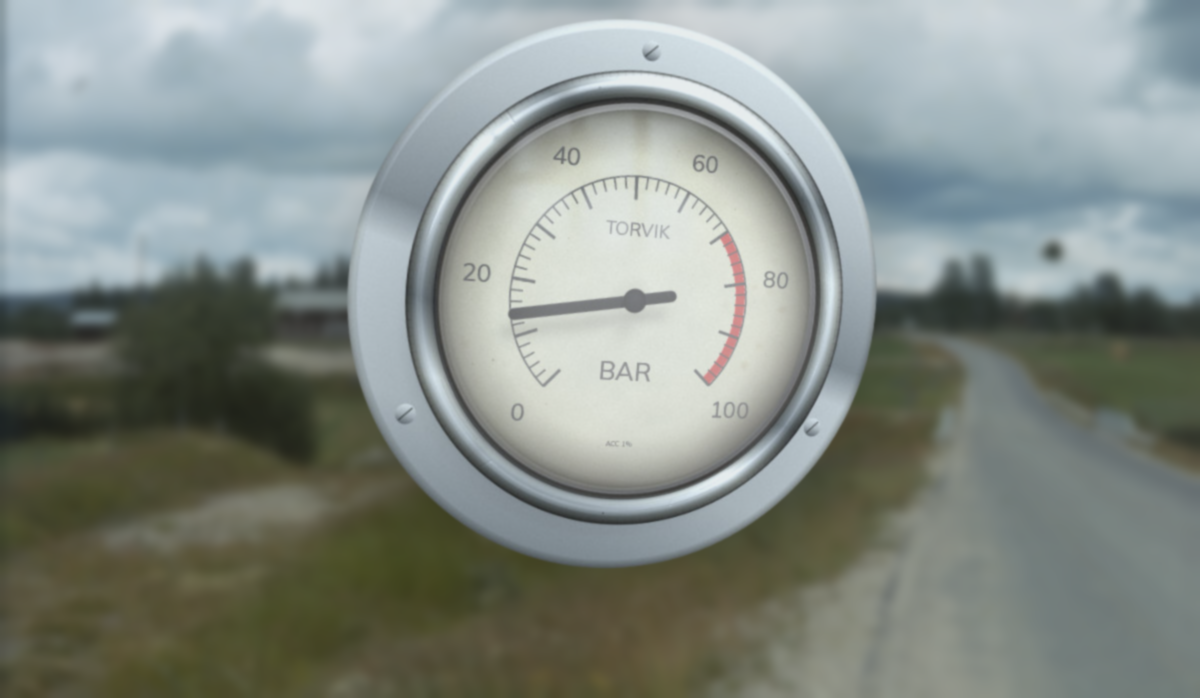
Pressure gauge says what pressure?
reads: 14 bar
